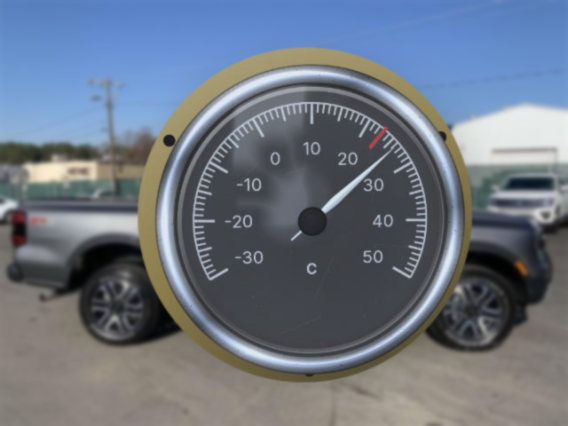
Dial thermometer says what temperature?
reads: 26 °C
